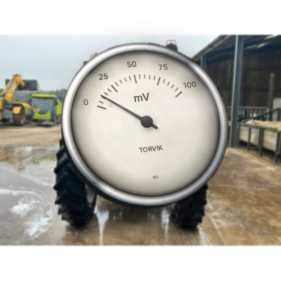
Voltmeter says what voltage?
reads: 10 mV
